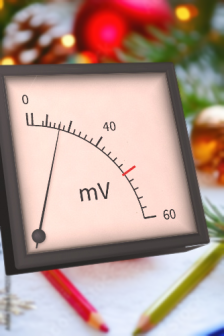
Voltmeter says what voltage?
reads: 26 mV
